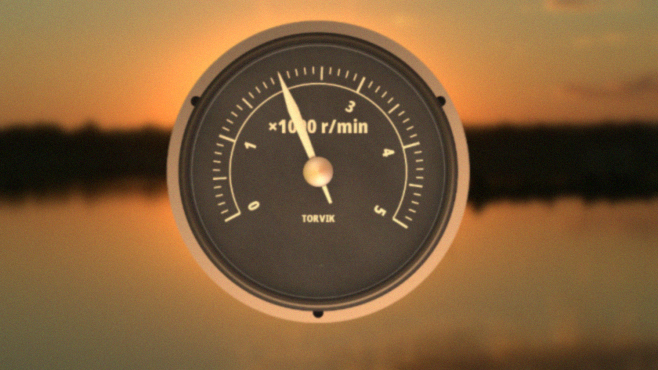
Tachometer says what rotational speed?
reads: 2000 rpm
